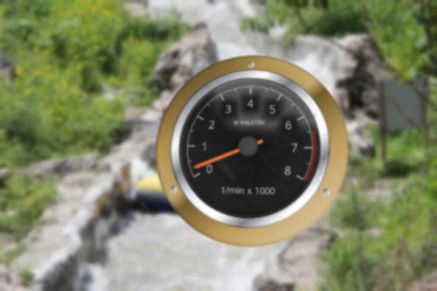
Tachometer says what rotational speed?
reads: 250 rpm
